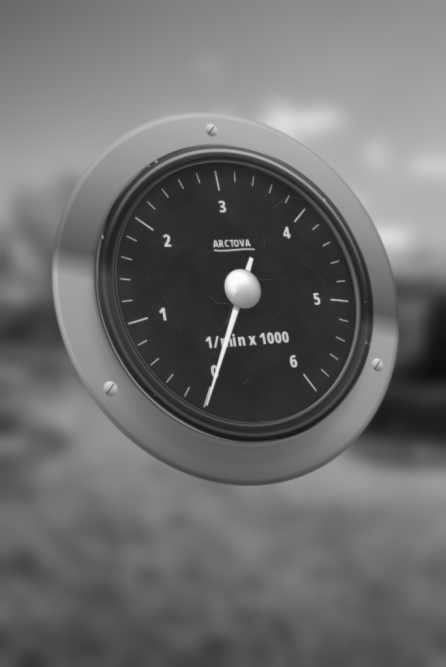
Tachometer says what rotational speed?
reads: 0 rpm
